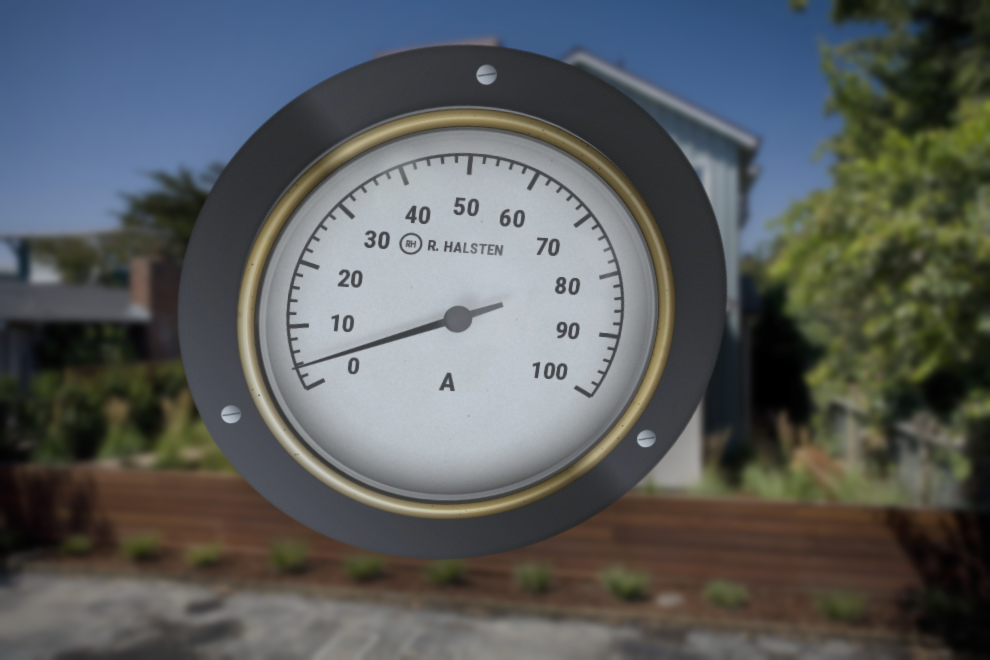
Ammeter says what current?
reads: 4 A
